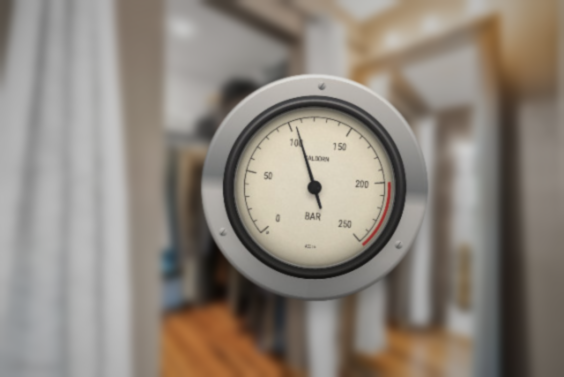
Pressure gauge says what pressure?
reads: 105 bar
